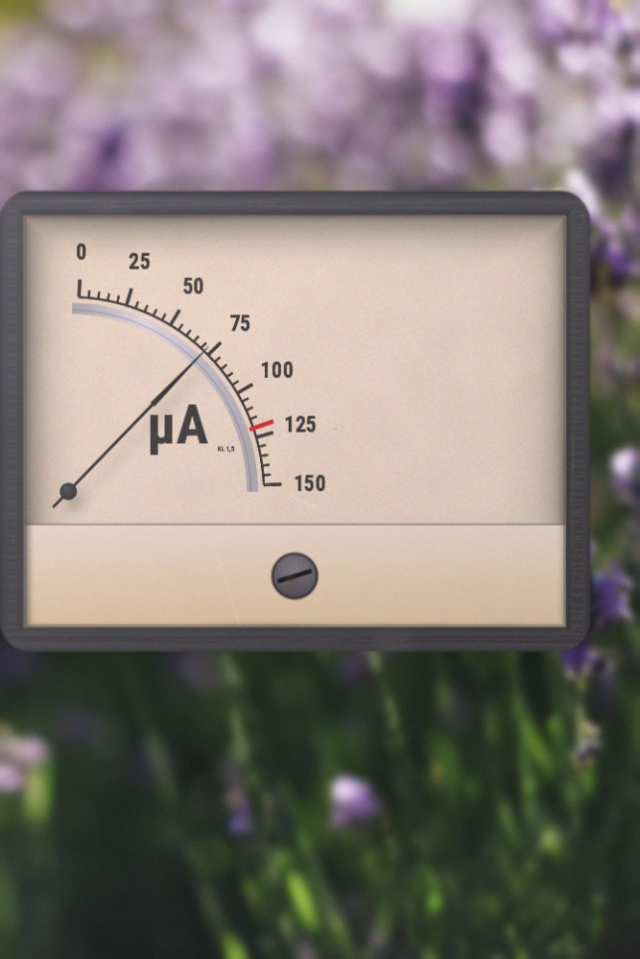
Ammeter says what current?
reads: 72.5 µA
